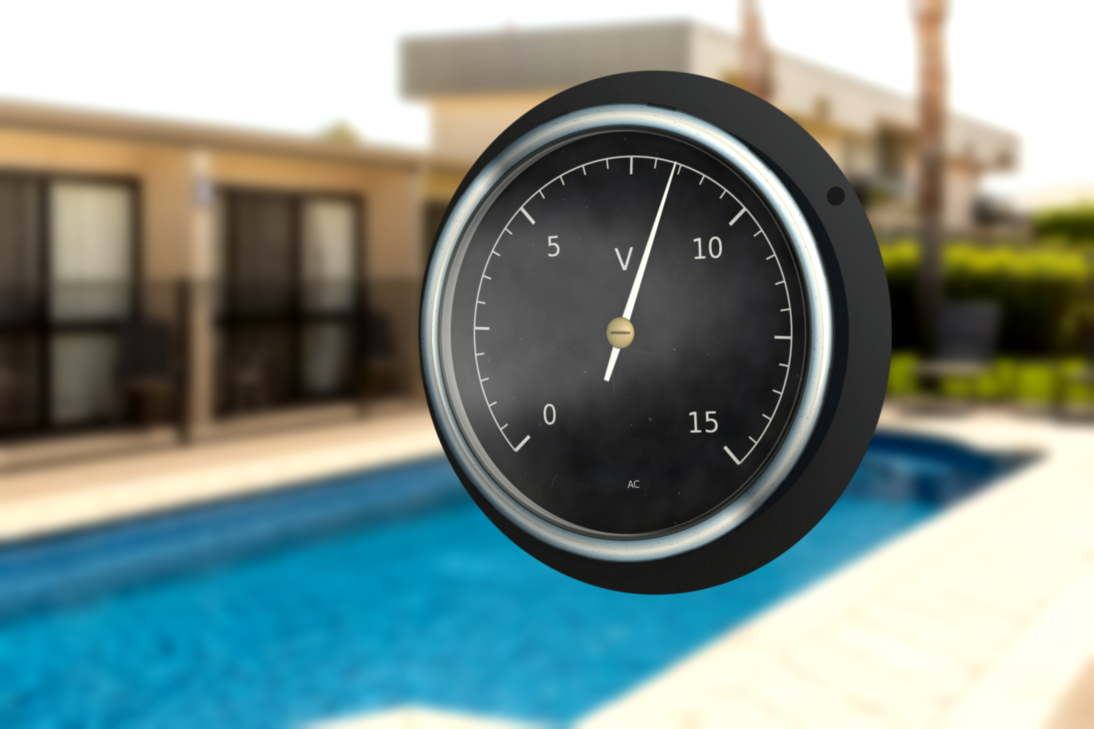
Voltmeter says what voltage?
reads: 8.5 V
